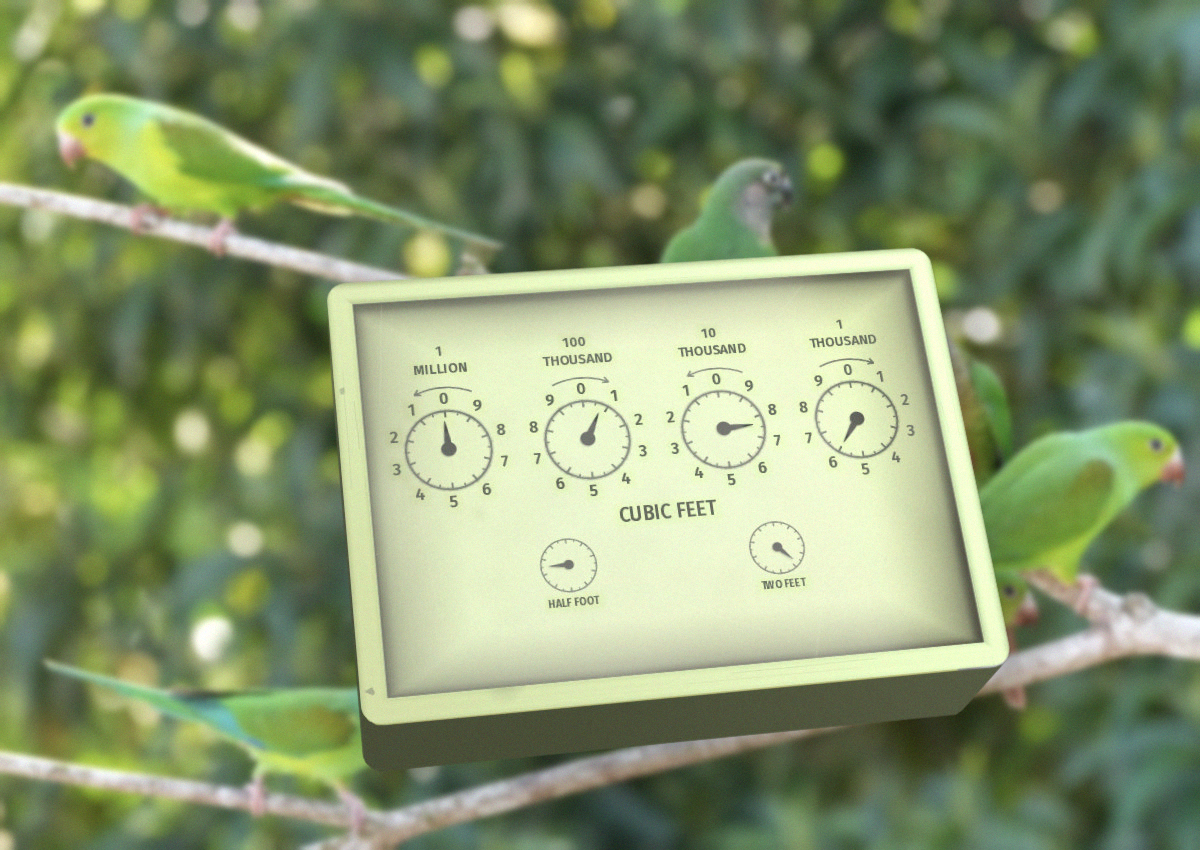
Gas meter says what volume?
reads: 7600 ft³
